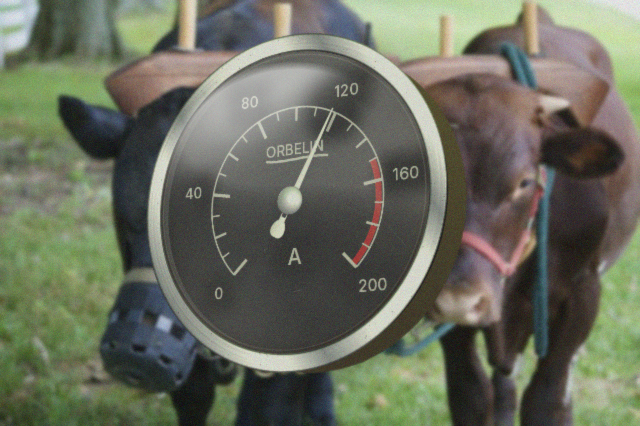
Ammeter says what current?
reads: 120 A
